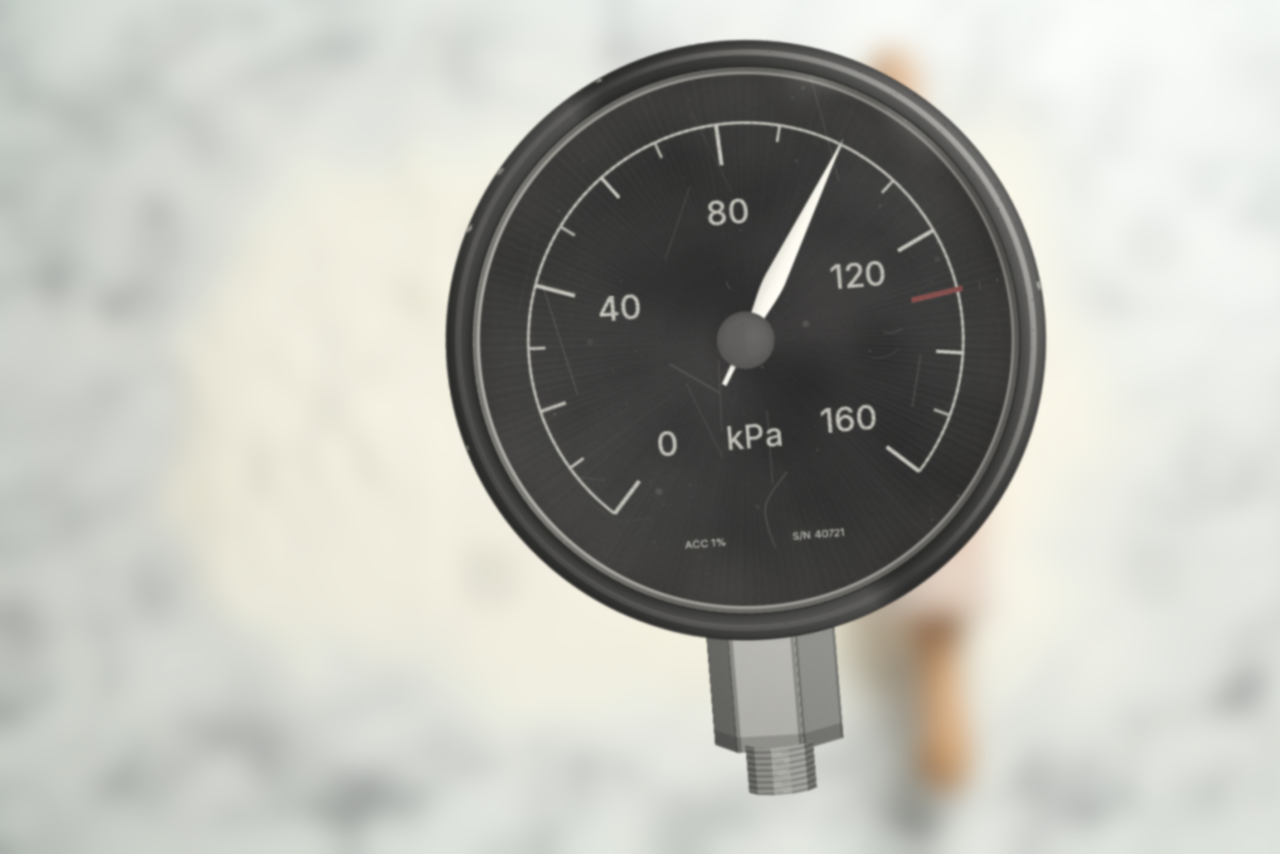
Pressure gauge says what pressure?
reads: 100 kPa
